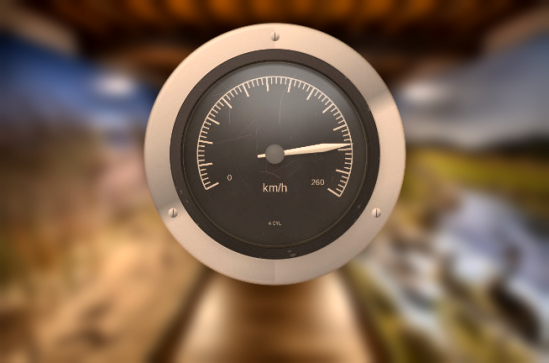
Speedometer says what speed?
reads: 216 km/h
